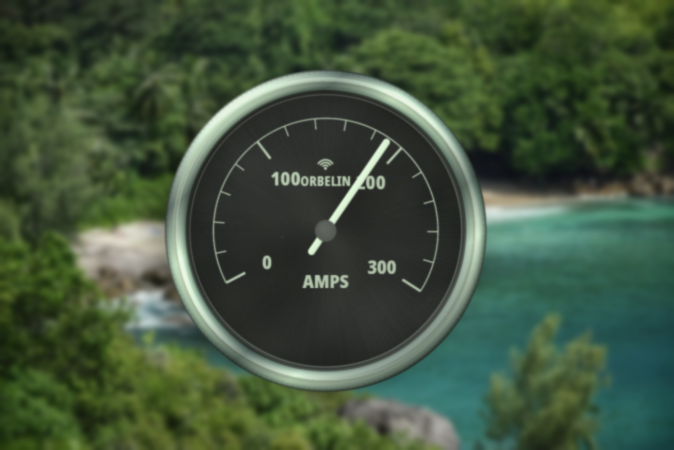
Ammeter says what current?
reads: 190 A
